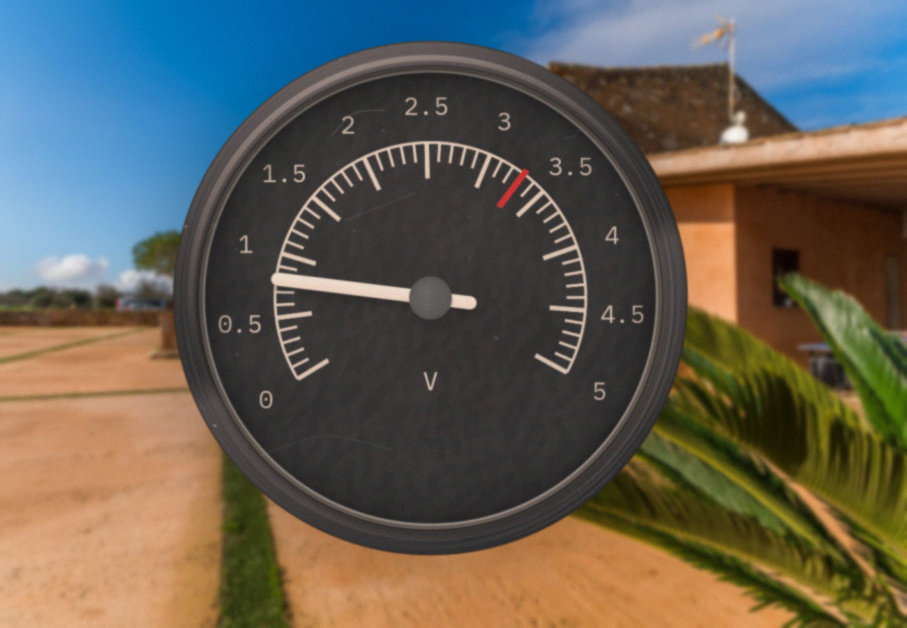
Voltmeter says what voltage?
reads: 0.8 V
